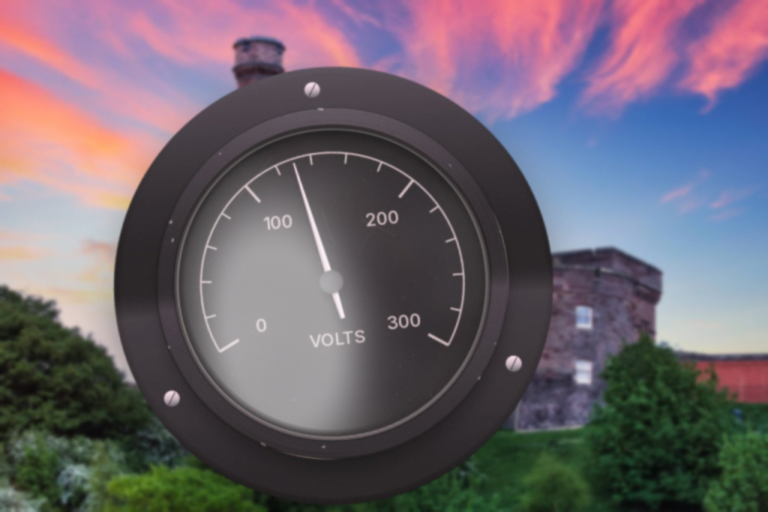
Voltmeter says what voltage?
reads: 130 V
